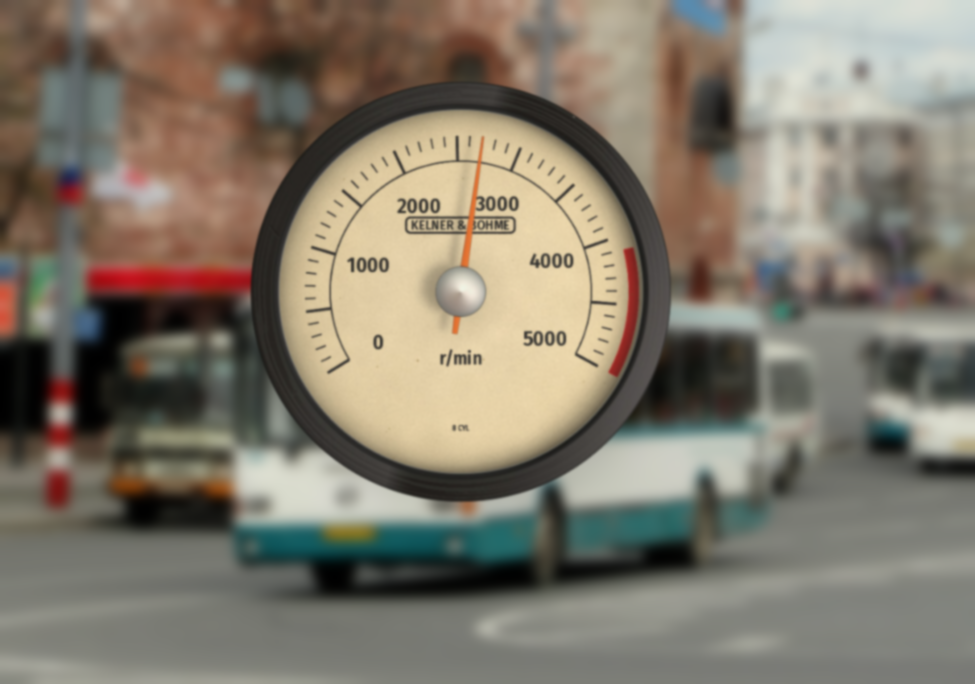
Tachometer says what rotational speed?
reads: 2700 rpm
